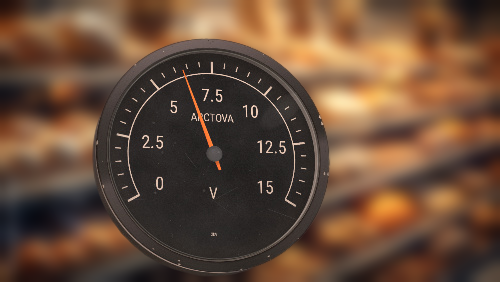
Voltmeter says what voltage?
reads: 6.25 V
